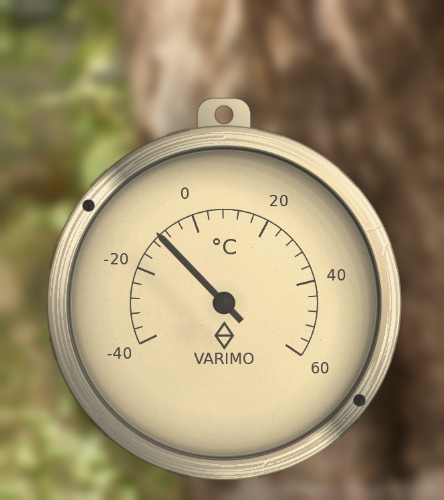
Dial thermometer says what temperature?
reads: -10 °C
